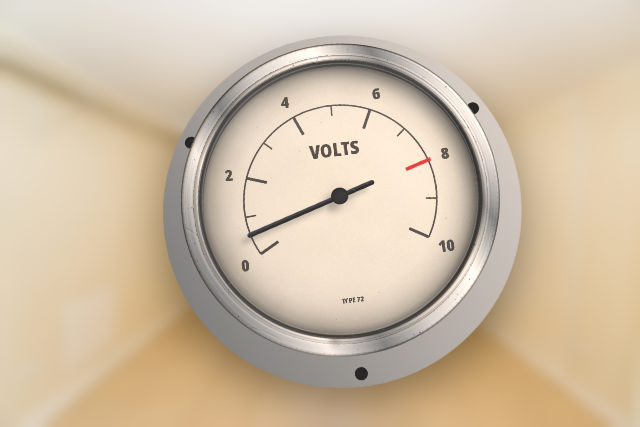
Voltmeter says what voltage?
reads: 0.5 V
